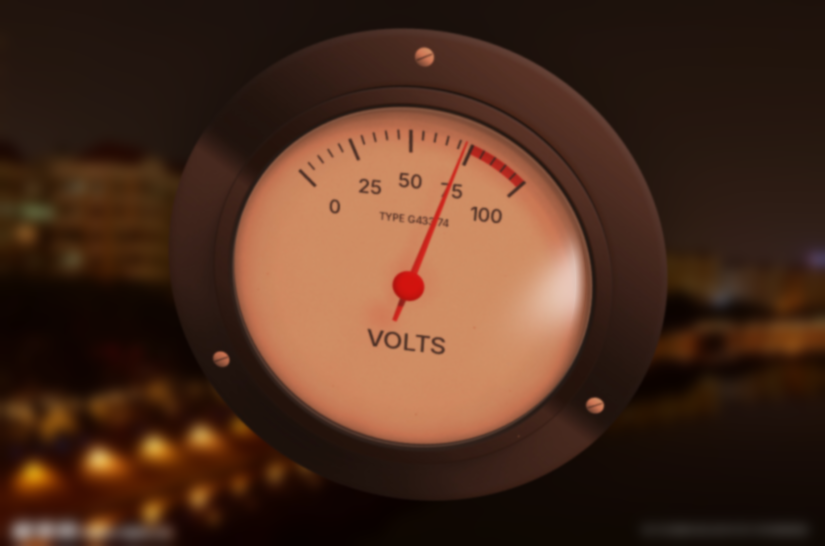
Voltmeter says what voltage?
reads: 72.5 V
